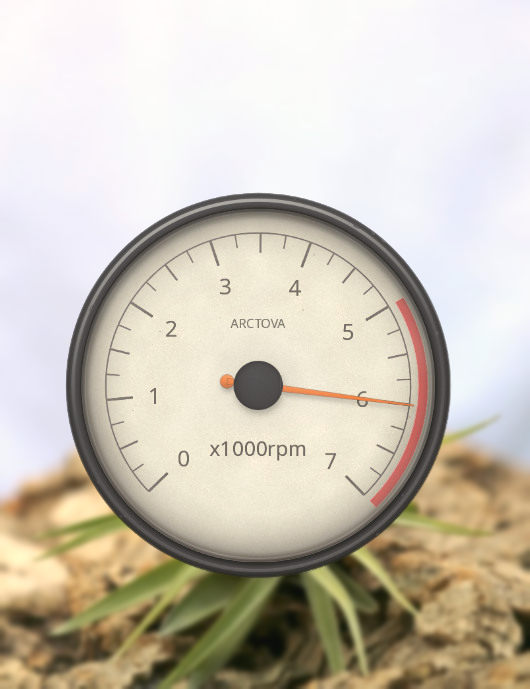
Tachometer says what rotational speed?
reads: 6000 rpm
